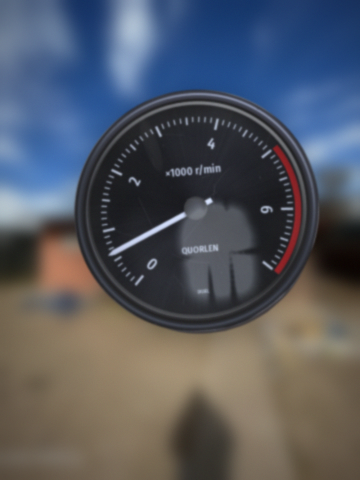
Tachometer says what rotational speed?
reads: 600 rpm
